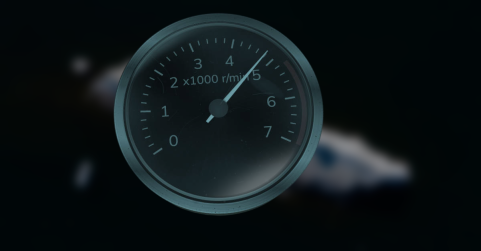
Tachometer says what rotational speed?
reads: 4800 rpm
